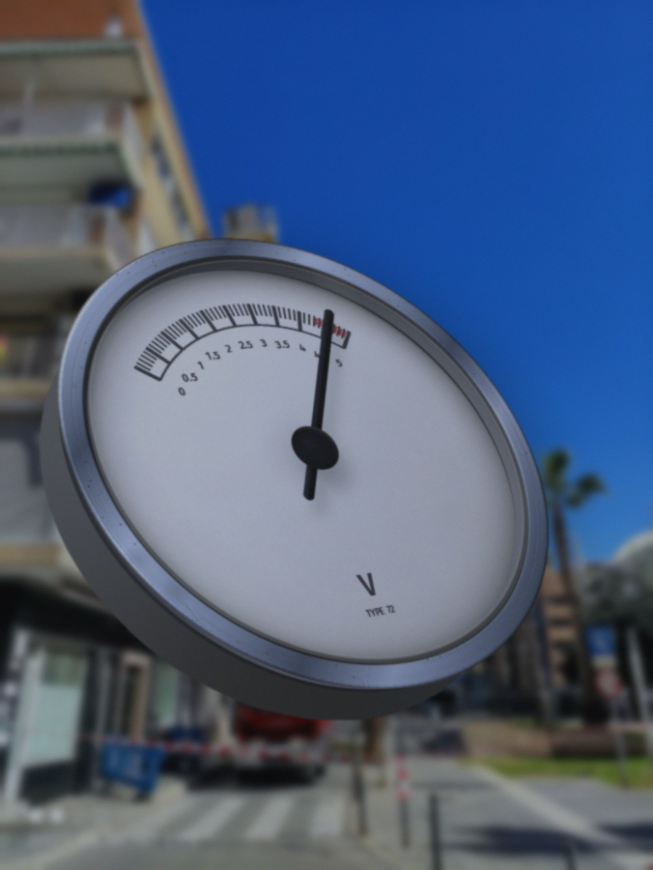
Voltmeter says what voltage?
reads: 4.5 V
